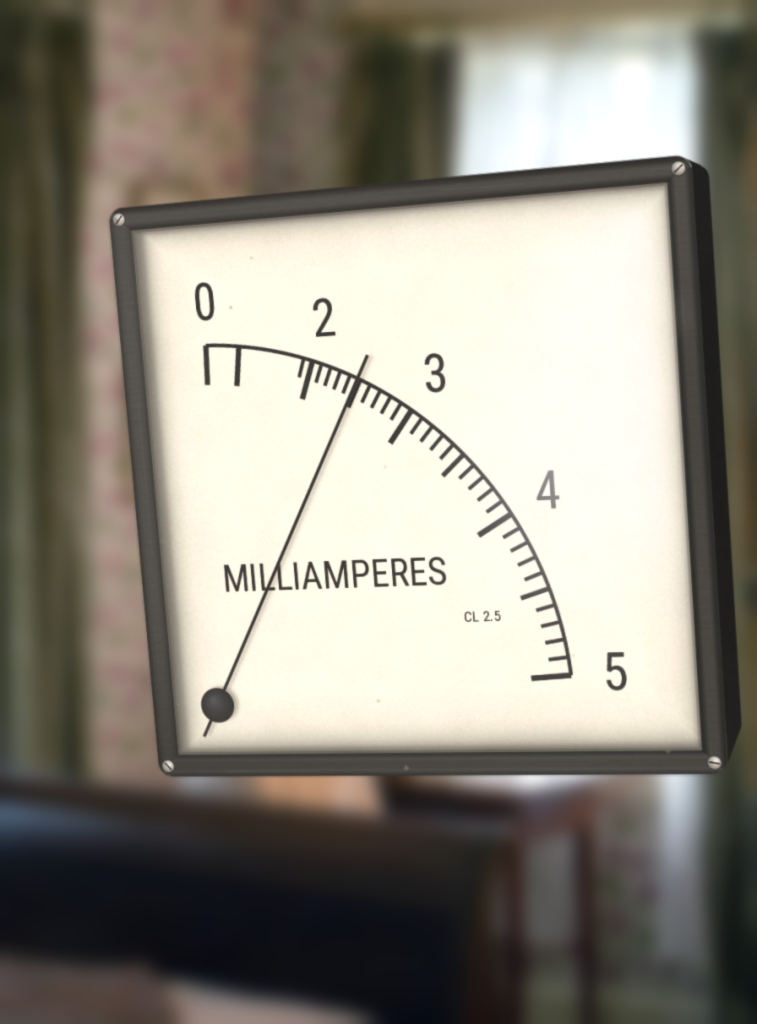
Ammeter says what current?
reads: 2.5 mA
